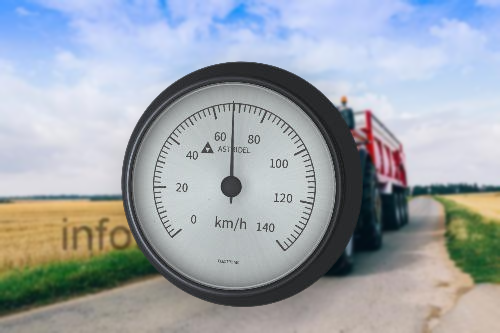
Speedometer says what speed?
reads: 68 km/h
